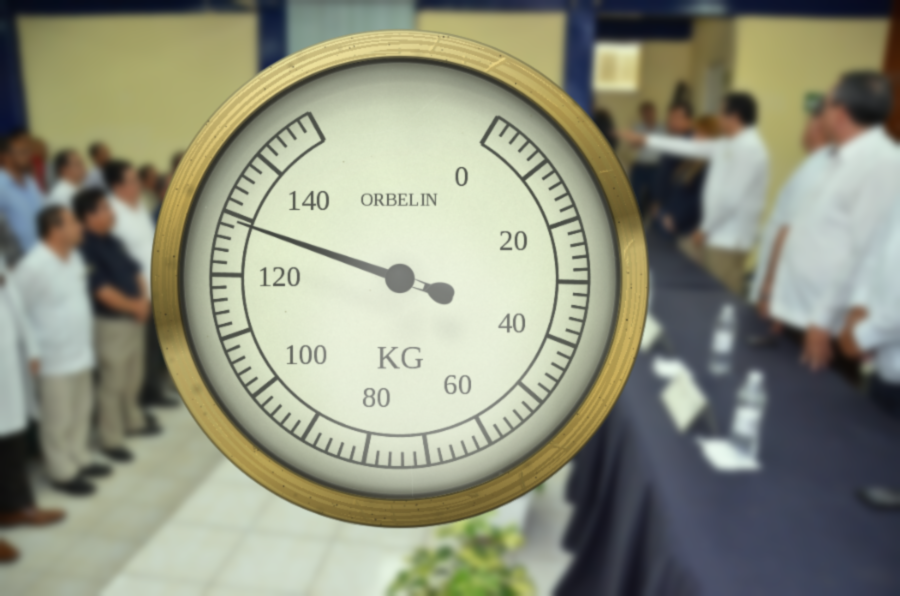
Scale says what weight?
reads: 129 kg
